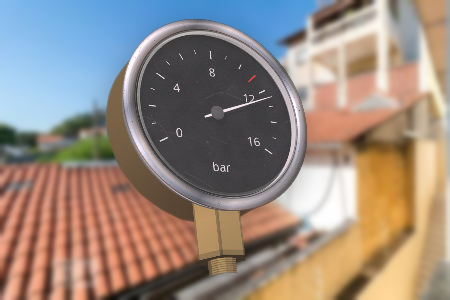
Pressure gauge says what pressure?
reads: 12.5 bar
